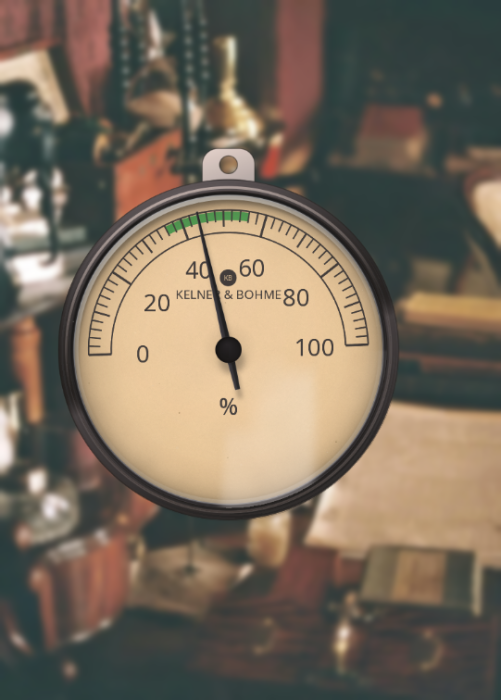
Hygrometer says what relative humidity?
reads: 44 %
